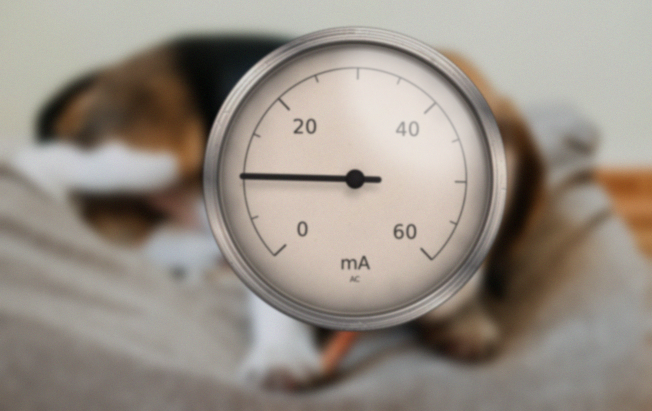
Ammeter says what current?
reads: 10 mA
